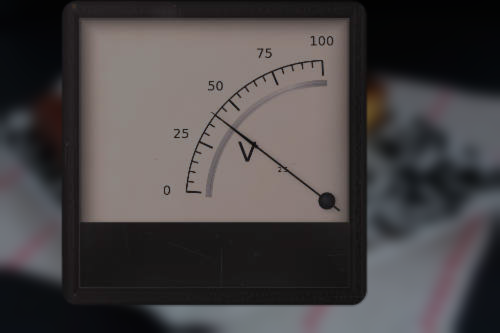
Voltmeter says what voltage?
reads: 40 V
